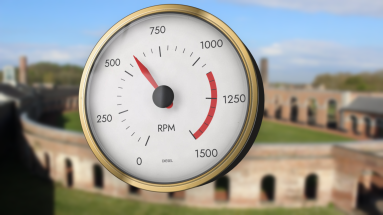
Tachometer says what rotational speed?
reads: 600 rpm
